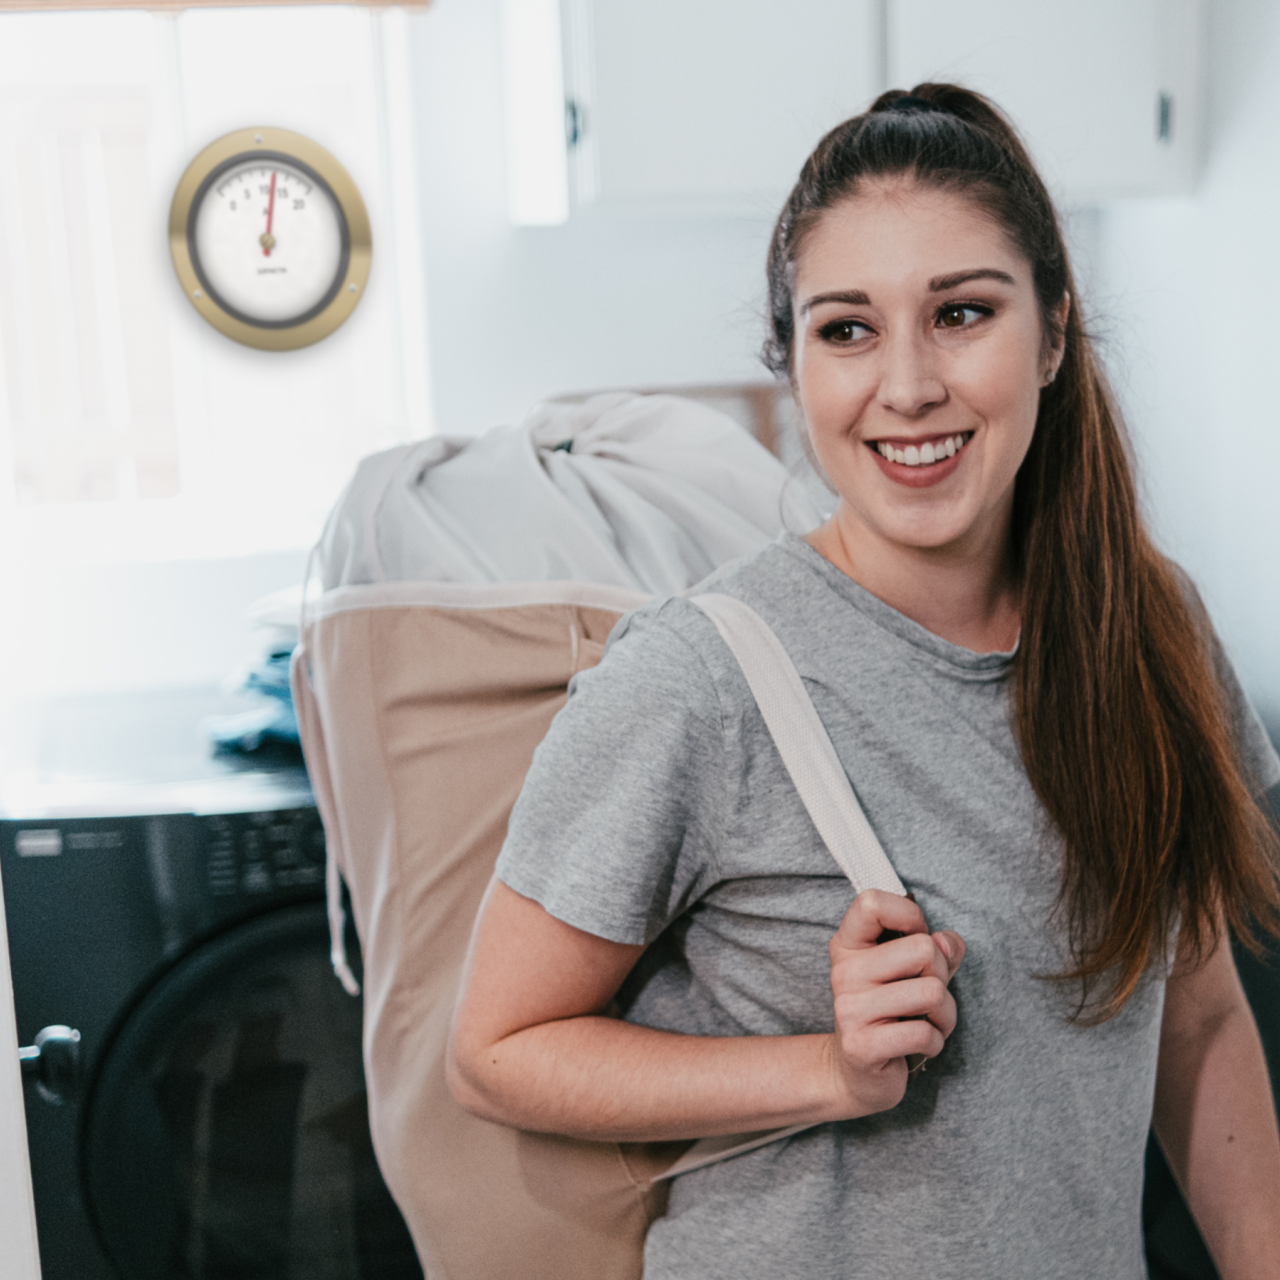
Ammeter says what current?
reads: 12.5 A
